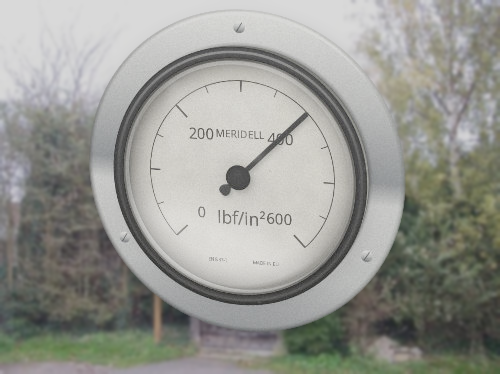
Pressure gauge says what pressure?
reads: 400 psi
